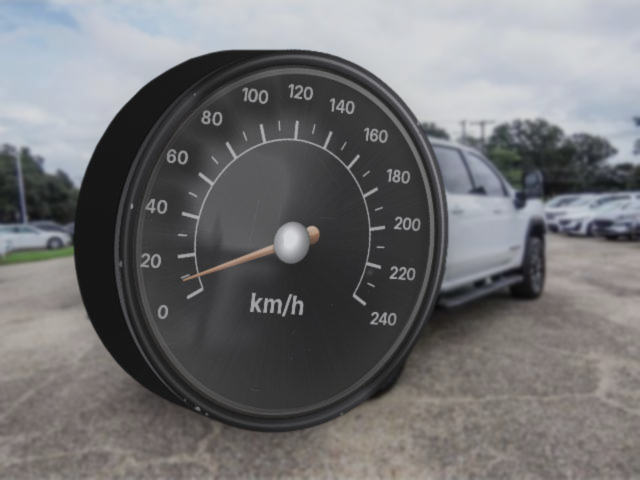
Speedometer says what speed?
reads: 10 km/h
